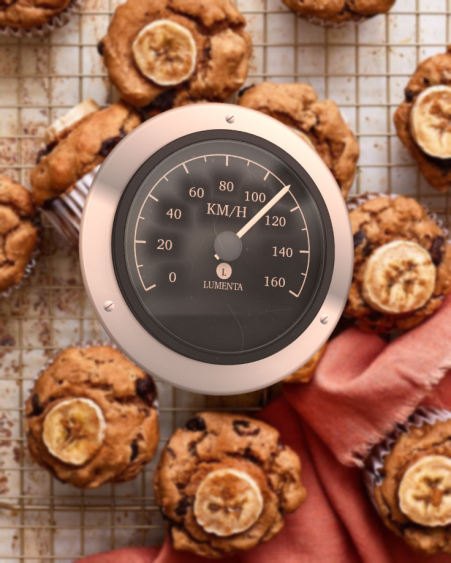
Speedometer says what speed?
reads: 110 km/h
